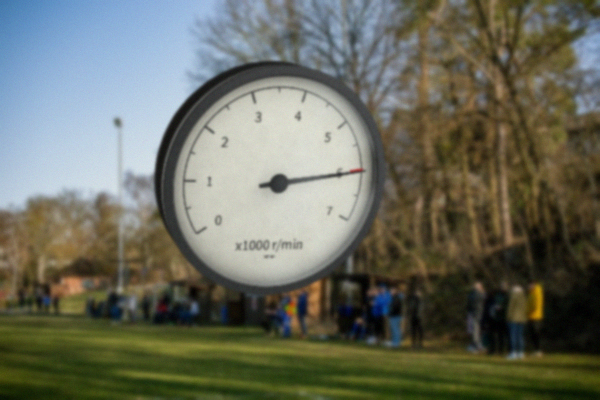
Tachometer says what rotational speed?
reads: 6000 rpm
